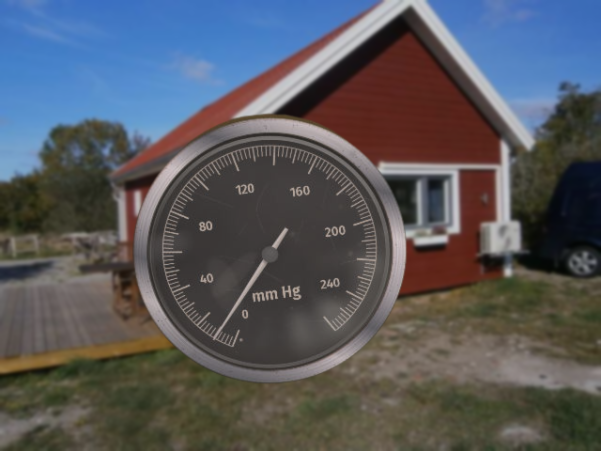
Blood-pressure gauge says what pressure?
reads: 10 mmHg
